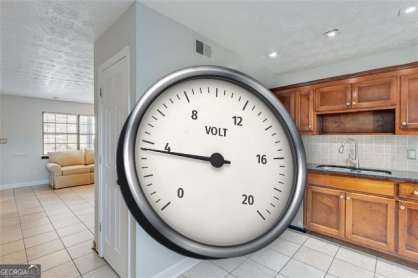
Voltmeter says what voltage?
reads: 3.5 V
